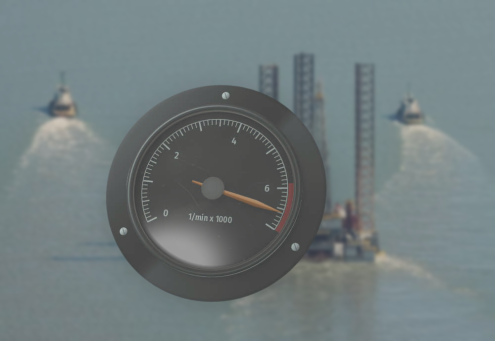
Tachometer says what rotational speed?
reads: 6600 rpm
